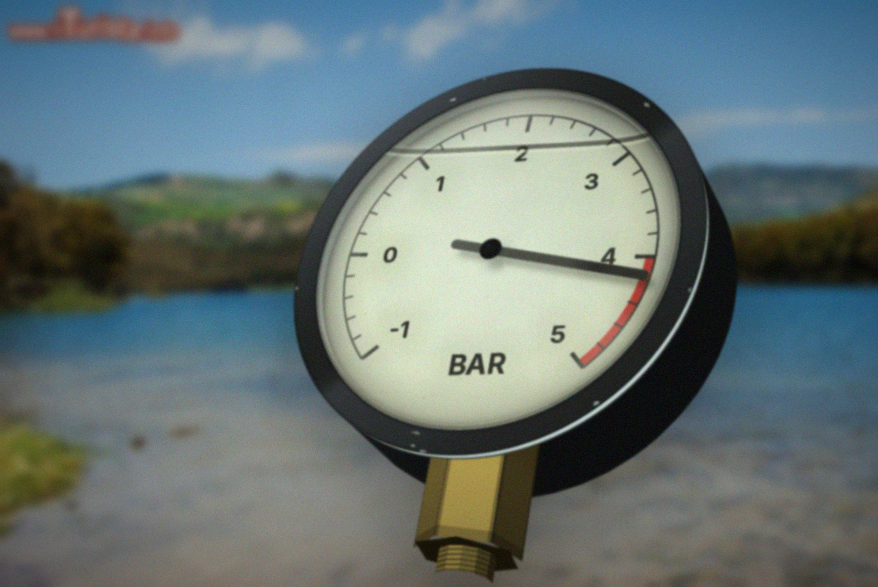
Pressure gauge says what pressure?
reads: 4.2 bar
